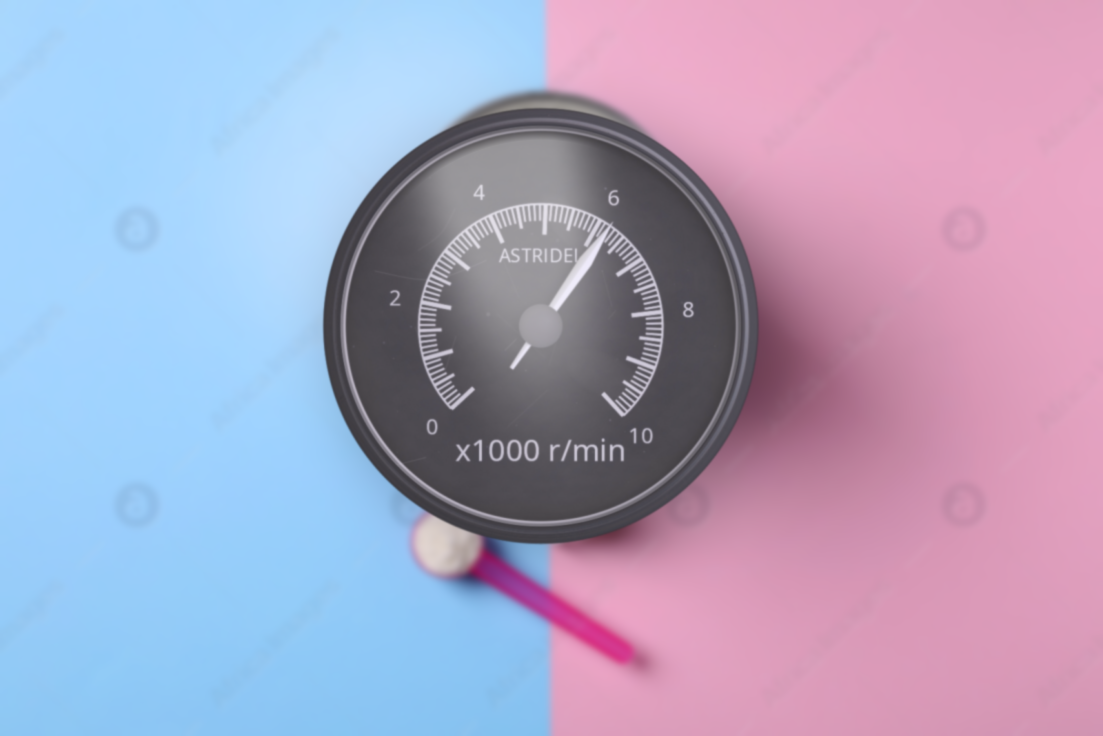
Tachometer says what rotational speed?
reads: 6200 rpm
